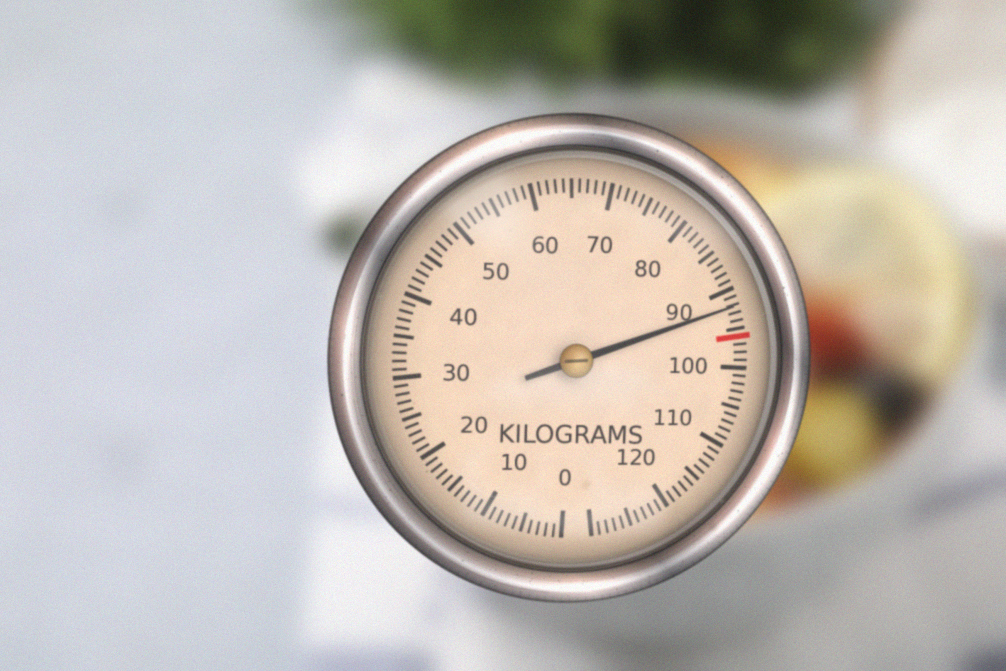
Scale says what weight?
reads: 92 kg
